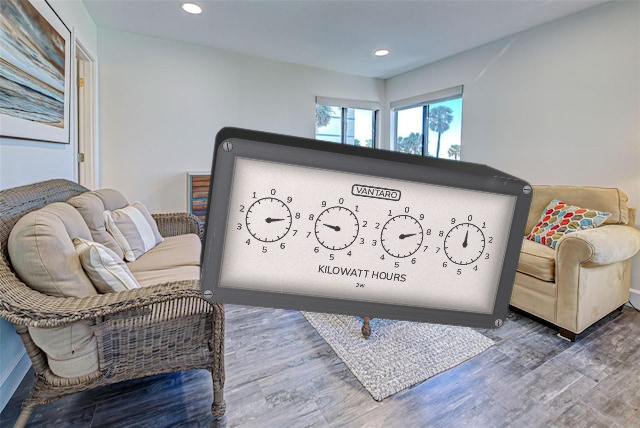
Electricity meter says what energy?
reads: 7780 kWh
